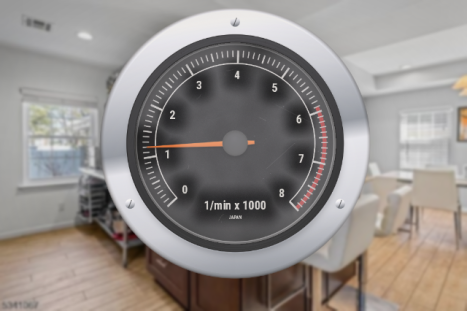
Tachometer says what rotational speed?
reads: 1200 rpm
